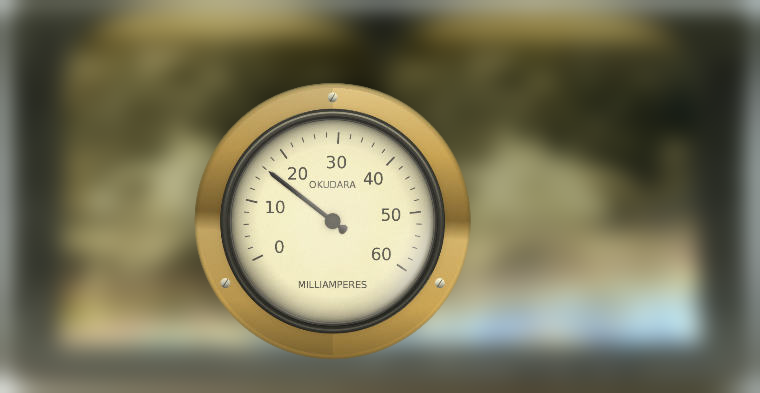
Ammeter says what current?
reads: 16 mA
